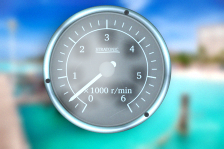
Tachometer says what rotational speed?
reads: 400 rpm
